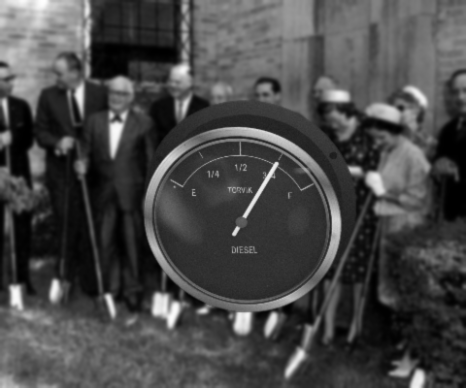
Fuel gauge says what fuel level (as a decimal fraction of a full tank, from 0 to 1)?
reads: 0.75
